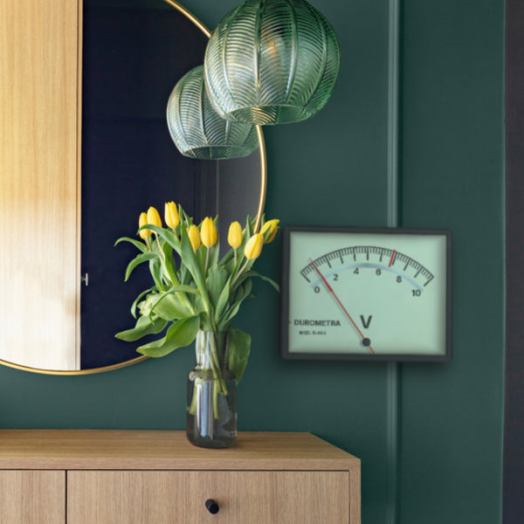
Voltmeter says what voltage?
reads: 1 V
